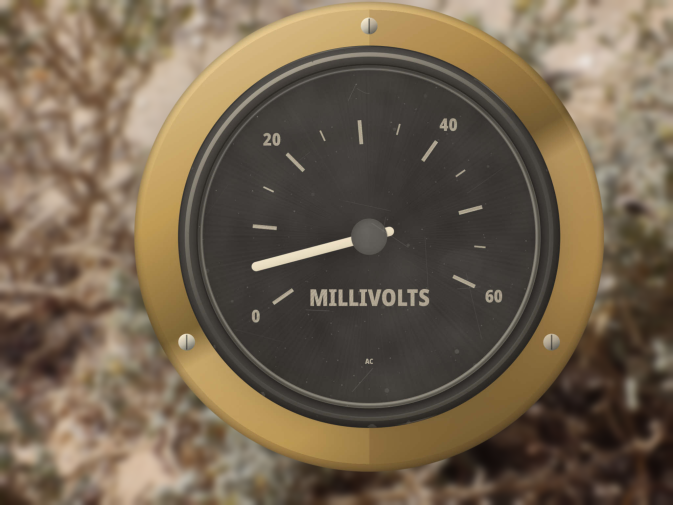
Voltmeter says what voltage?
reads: 5 mV
